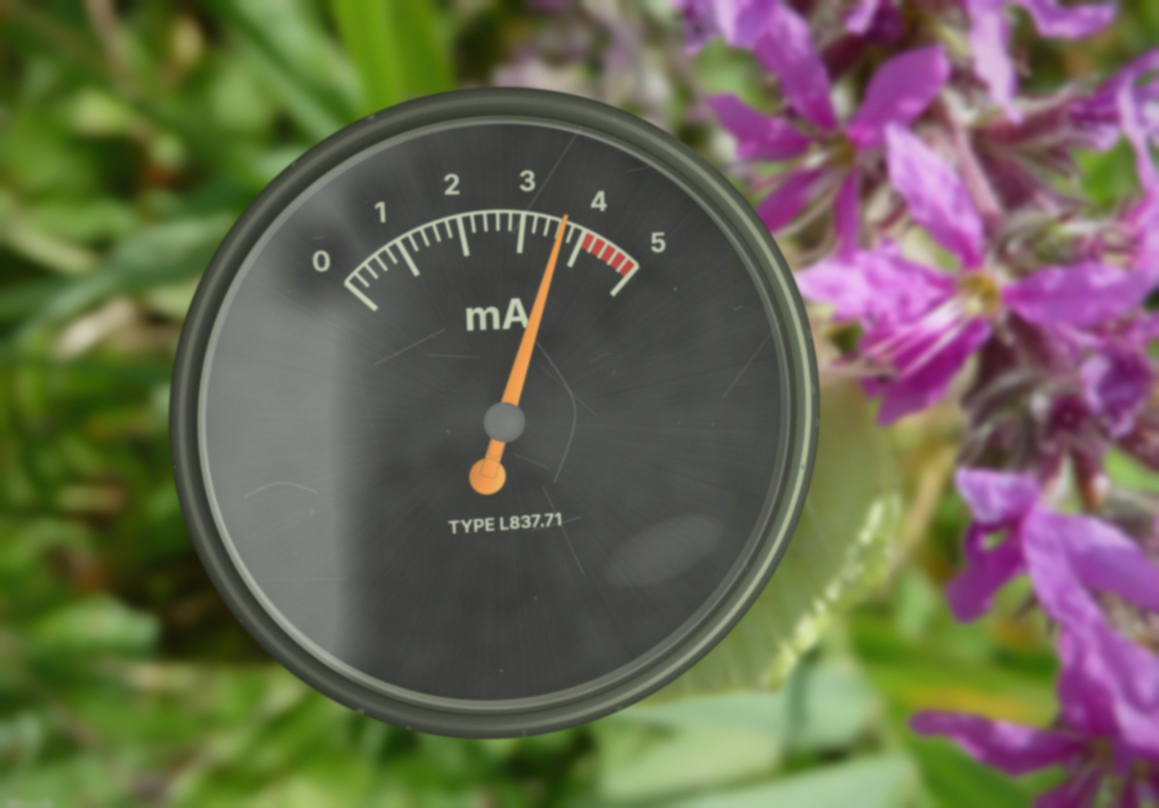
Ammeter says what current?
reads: 3.6 mA
